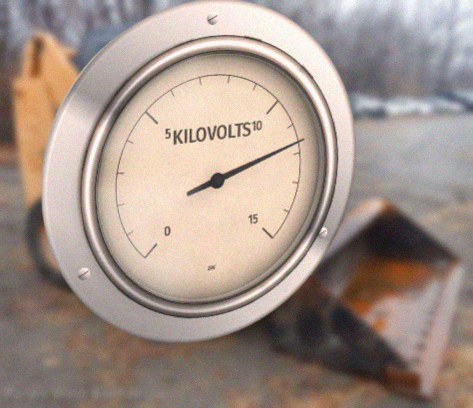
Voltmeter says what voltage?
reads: 11.5 kV
